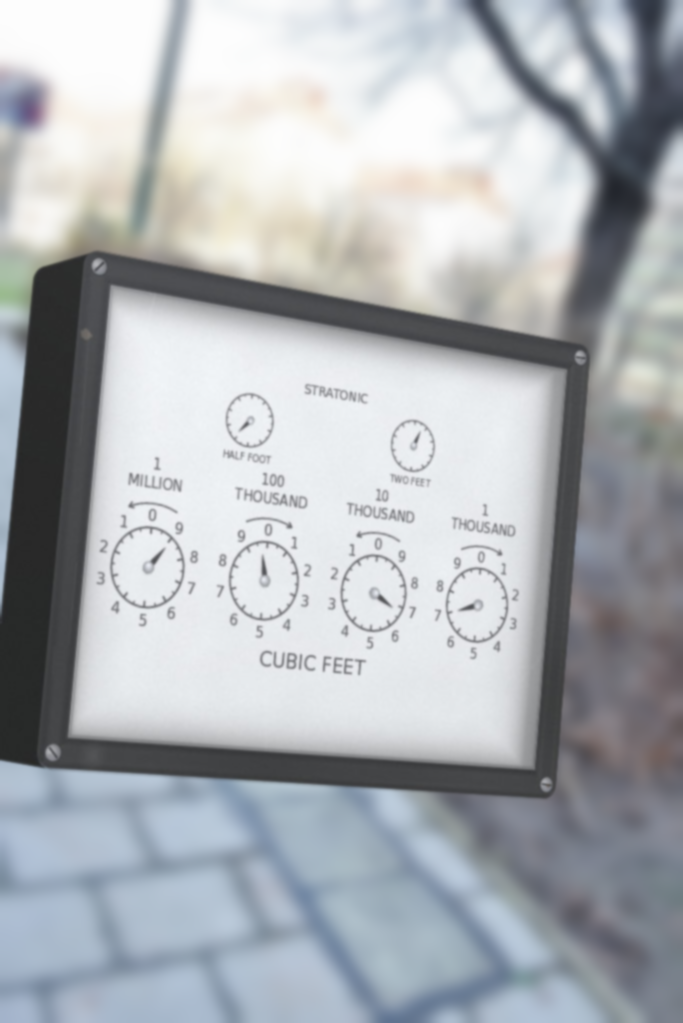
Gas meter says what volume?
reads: 896700 ft³
